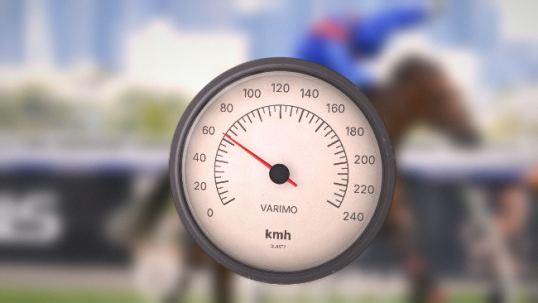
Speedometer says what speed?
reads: 65 km/h
